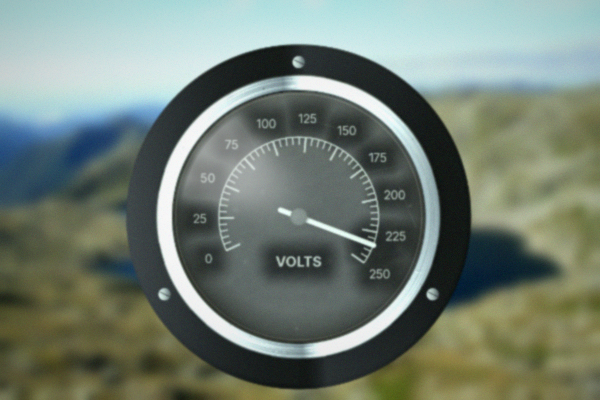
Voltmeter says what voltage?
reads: 235 V
